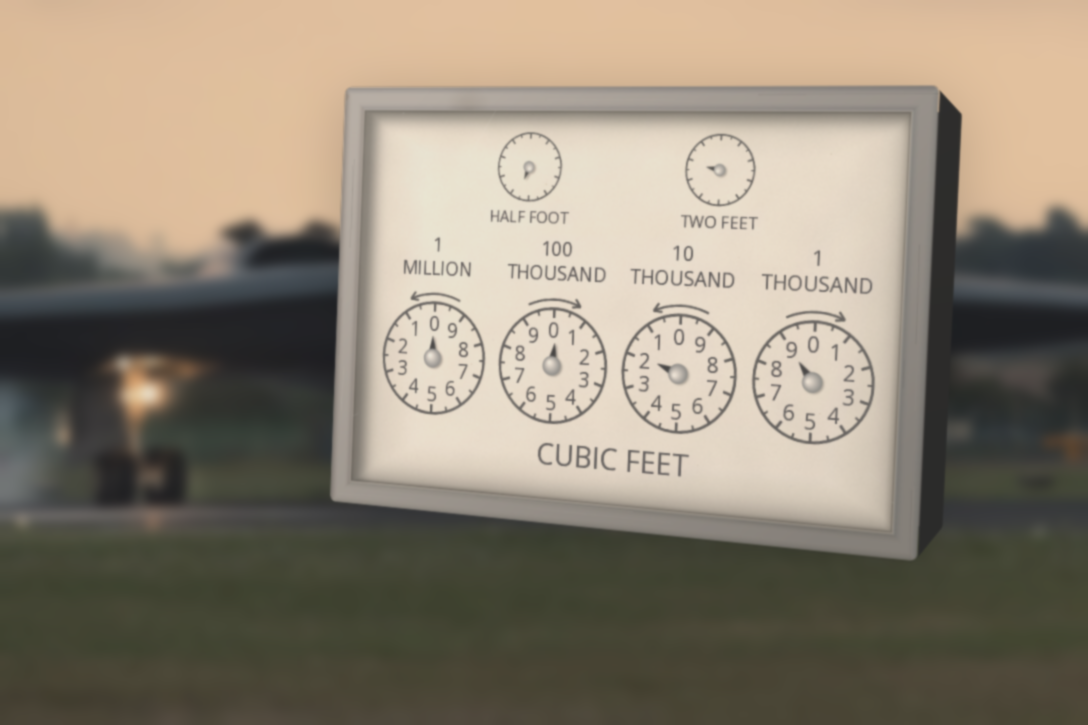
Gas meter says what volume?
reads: 1900 ft³
